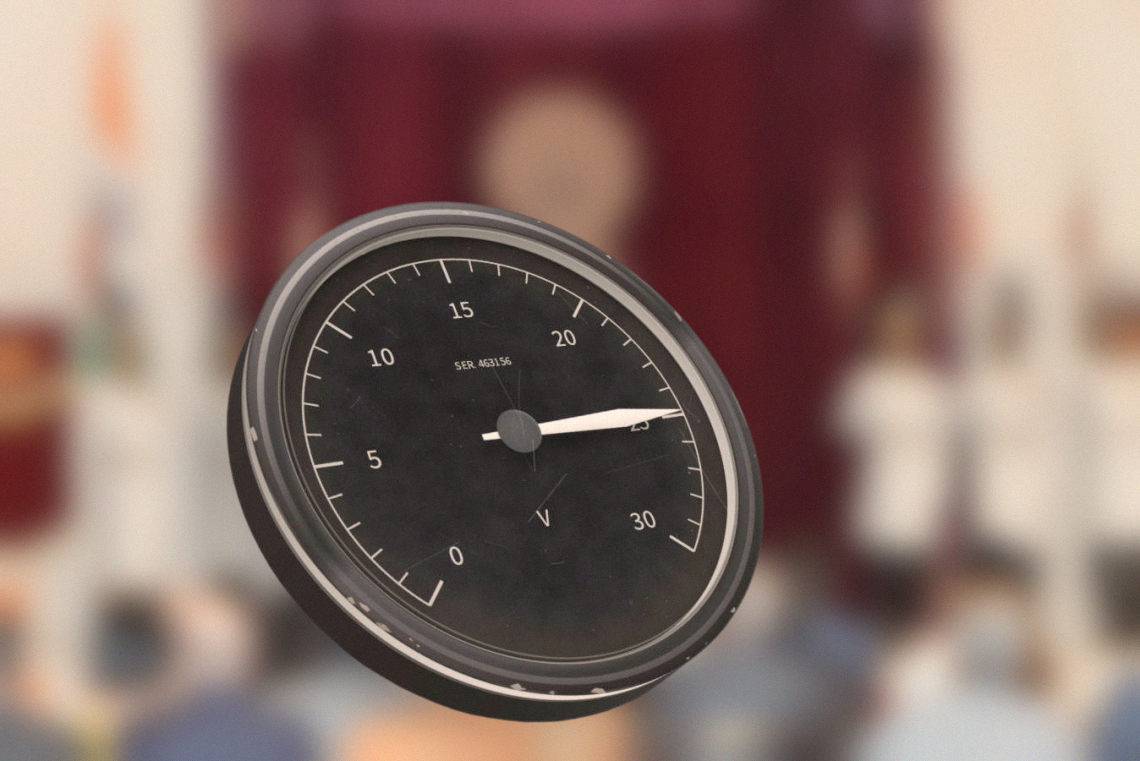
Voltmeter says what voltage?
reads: 25 V
